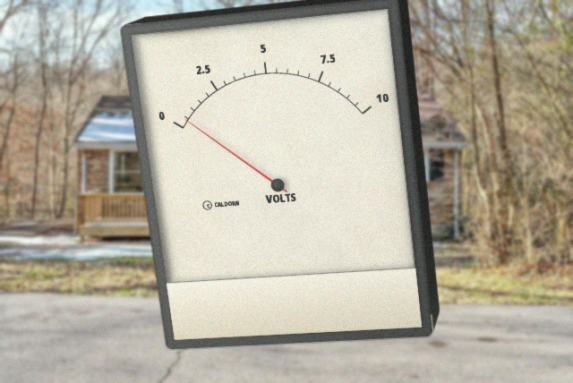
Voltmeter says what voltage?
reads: 0.5 V
